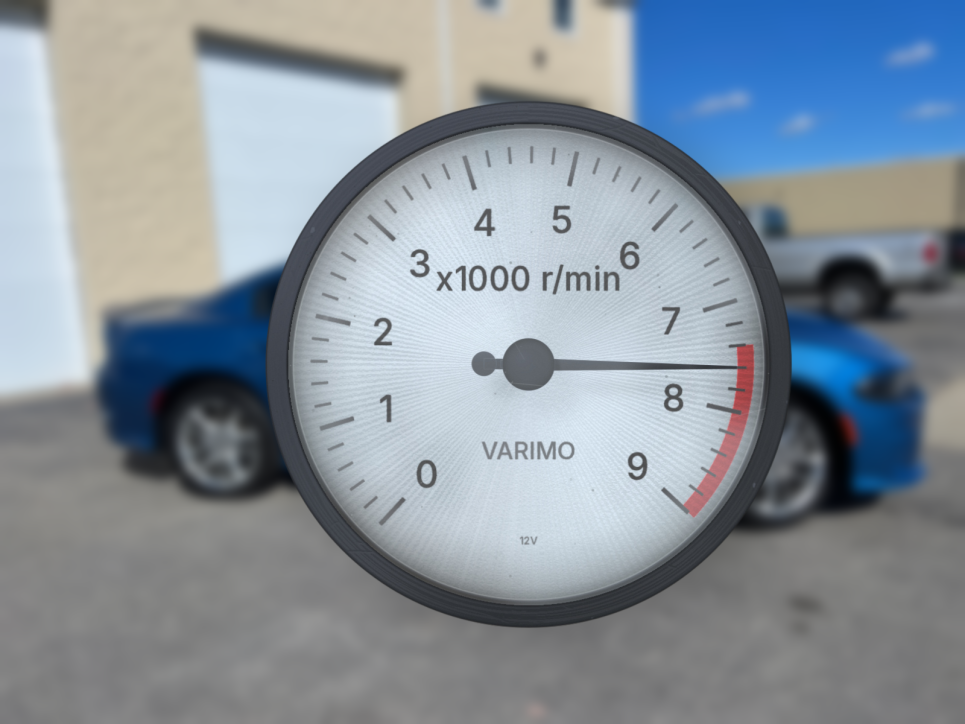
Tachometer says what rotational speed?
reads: 7600 rpm
